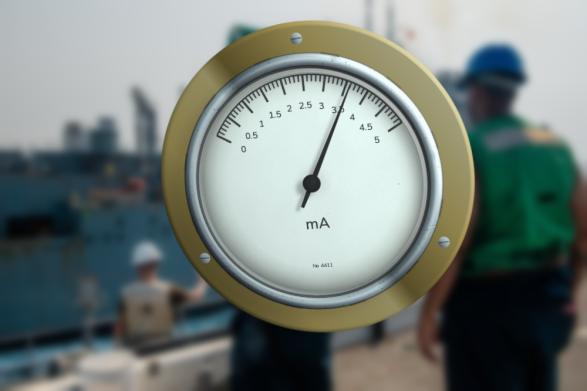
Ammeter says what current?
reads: 3.6 mA
